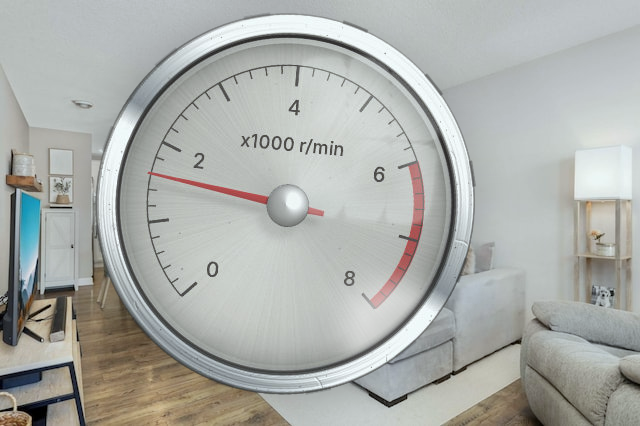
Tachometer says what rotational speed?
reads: 1600 rpm
